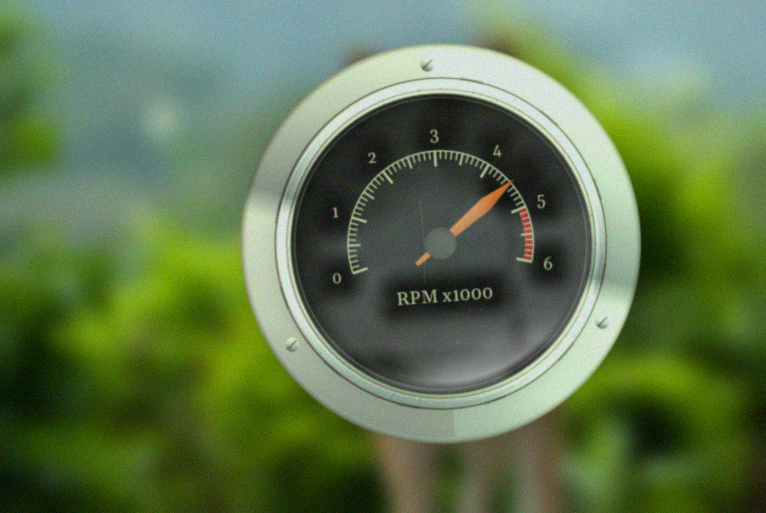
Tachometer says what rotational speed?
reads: 4500 rpm
